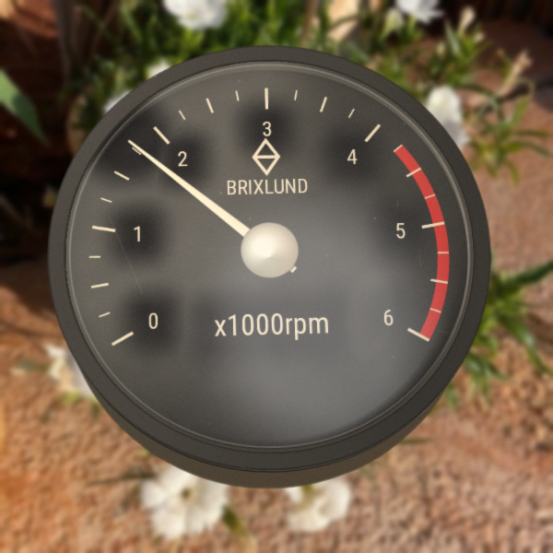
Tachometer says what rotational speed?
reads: 1750 rpm
